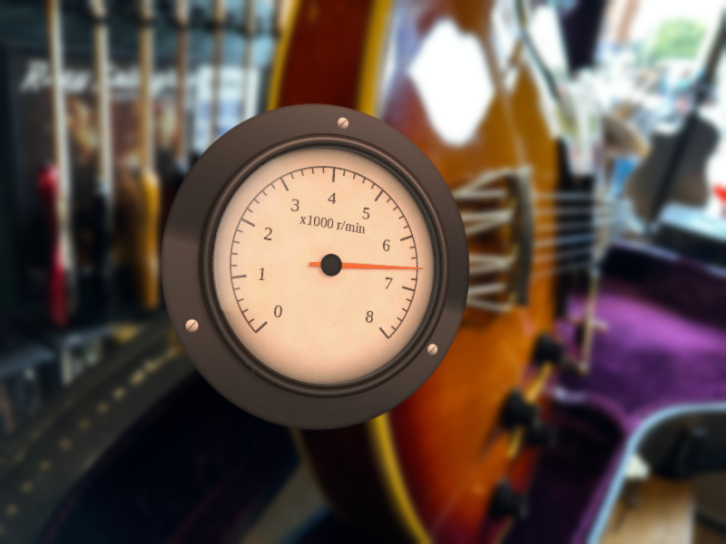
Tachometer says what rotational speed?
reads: 6600 rpm
